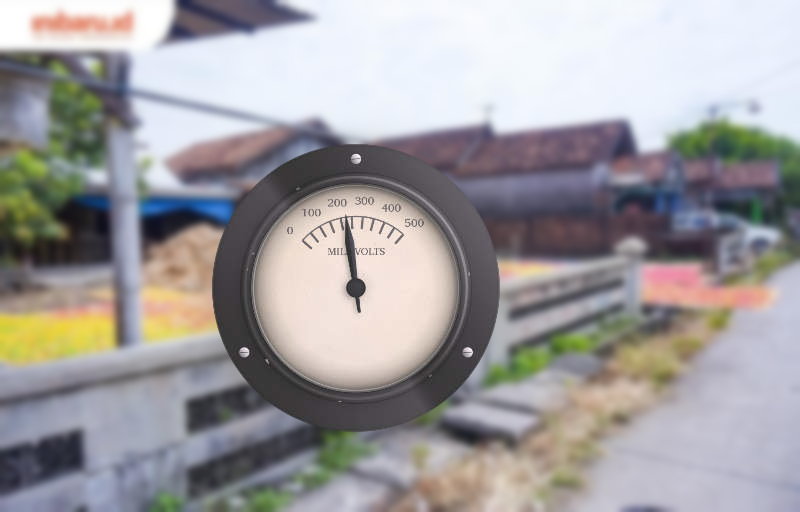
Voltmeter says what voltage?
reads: 225 mV
